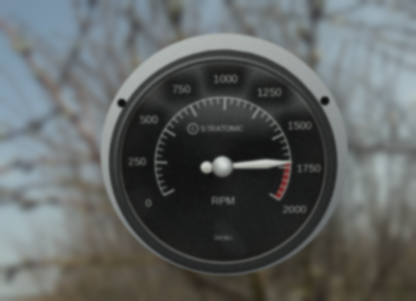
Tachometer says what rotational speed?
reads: 1700 rpm
